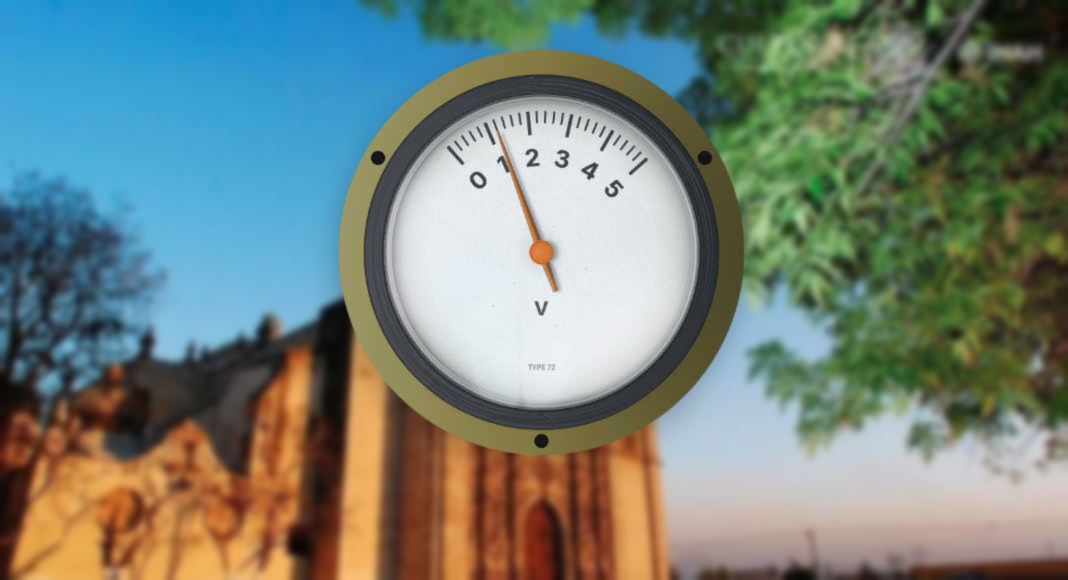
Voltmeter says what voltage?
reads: 1.2 V
